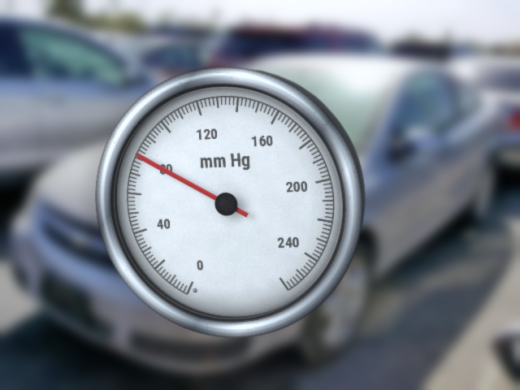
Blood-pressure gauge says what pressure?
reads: 80 mmHg
